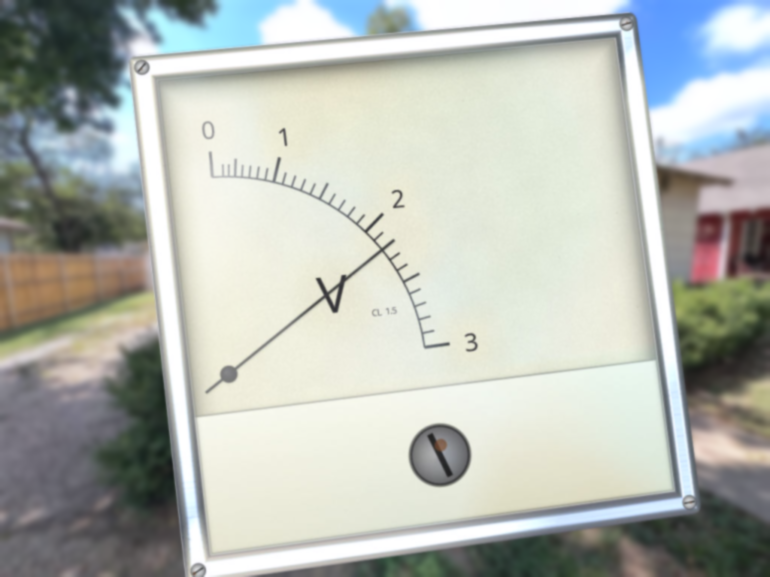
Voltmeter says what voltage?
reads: 2.2 V
